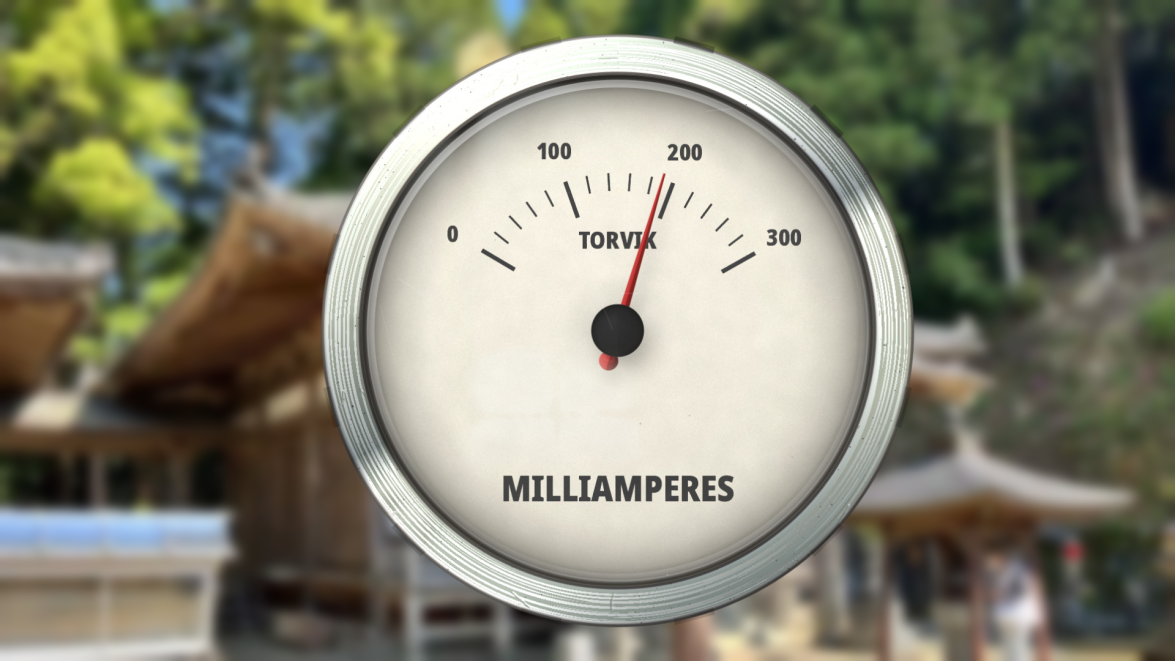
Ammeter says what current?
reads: 190 mA
